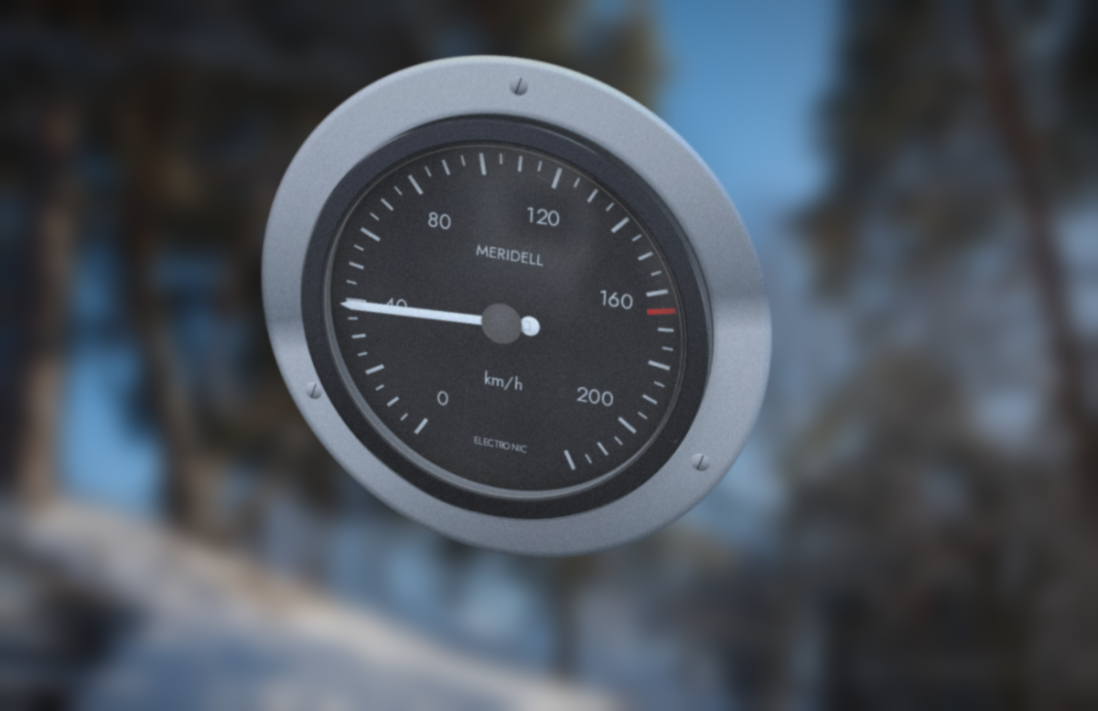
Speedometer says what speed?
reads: 40 km/h
